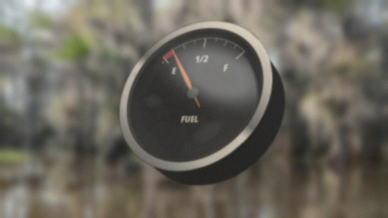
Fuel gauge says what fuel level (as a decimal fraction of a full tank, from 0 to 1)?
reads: 0.125
